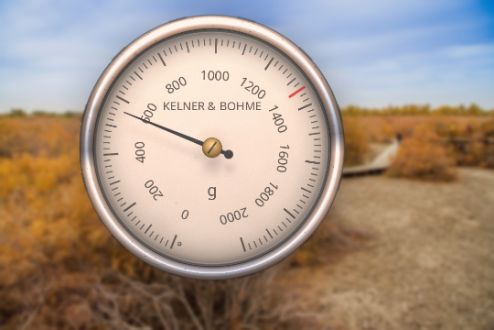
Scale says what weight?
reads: 560 g
